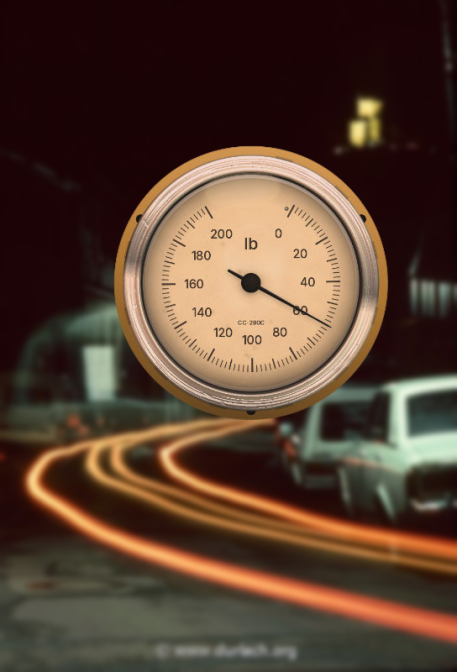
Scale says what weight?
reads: 60 lb
